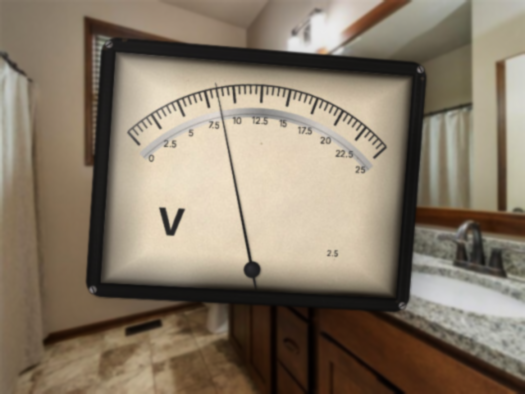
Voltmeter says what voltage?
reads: 8.5 V
